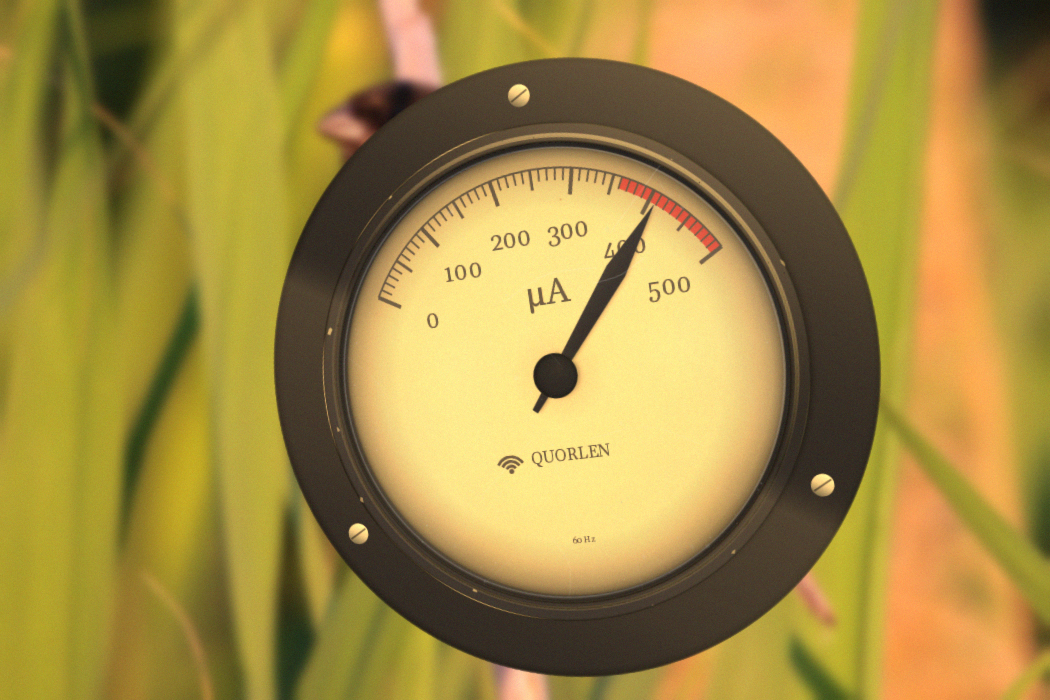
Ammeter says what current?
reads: 410 µA
